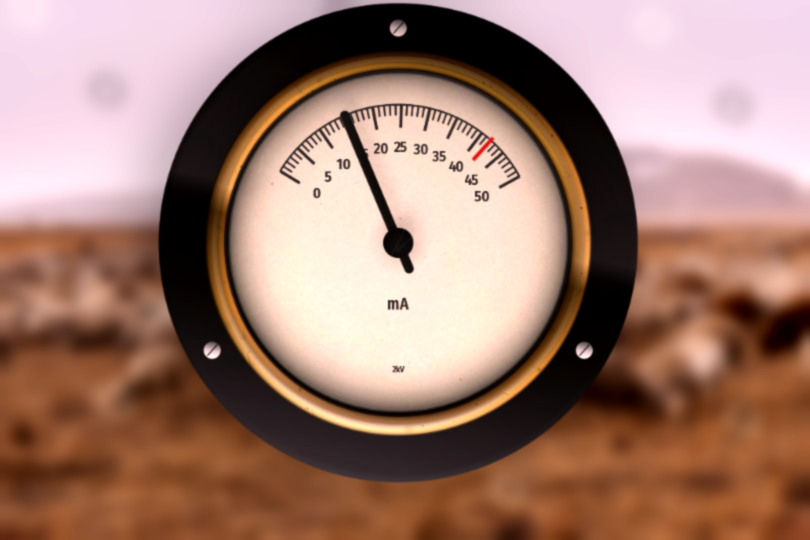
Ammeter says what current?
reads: 15 mA
